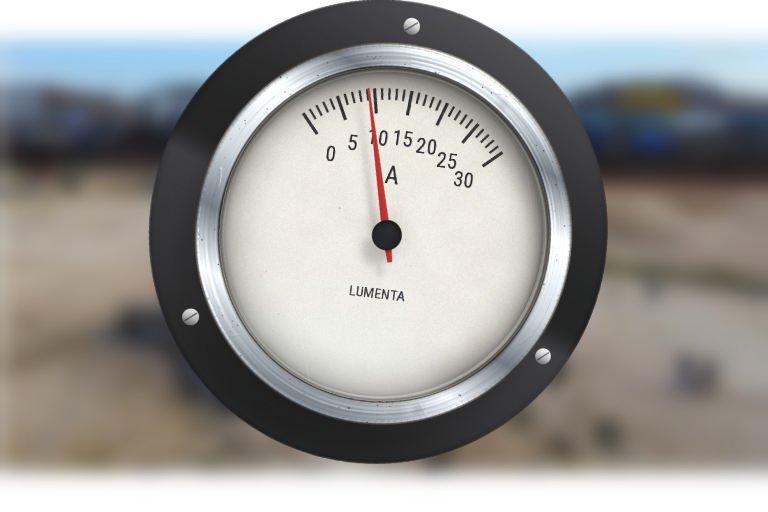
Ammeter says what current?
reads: 9 A
